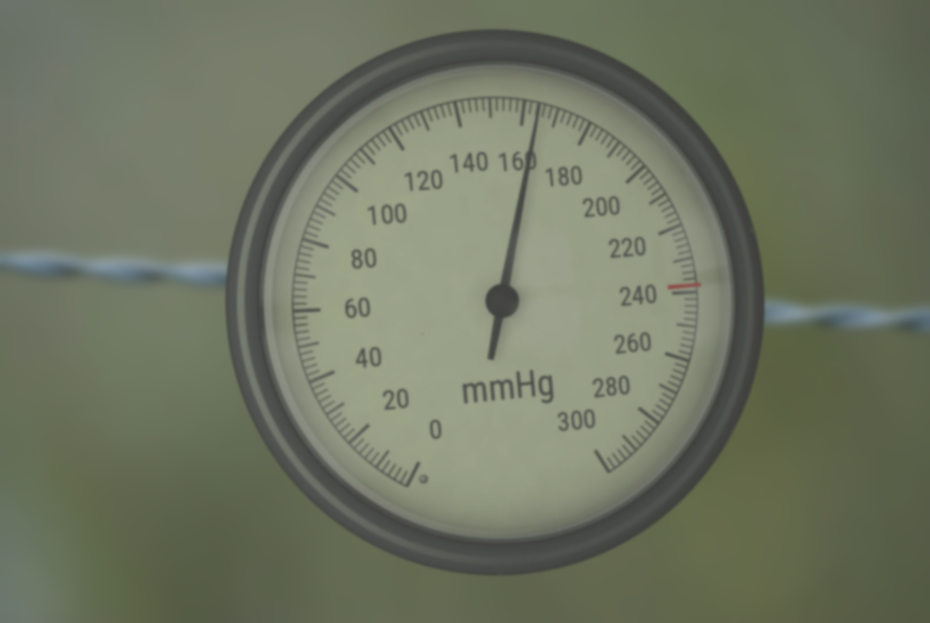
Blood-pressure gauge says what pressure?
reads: 164 mmHg
